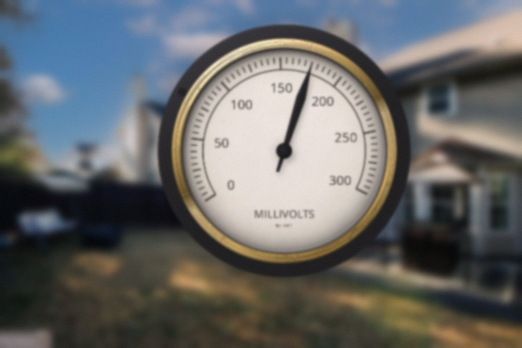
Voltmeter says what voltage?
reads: 175 mV
